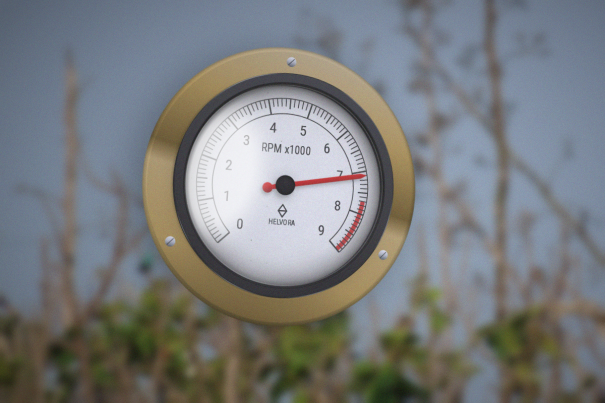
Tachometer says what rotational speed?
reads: 7100 rpm
